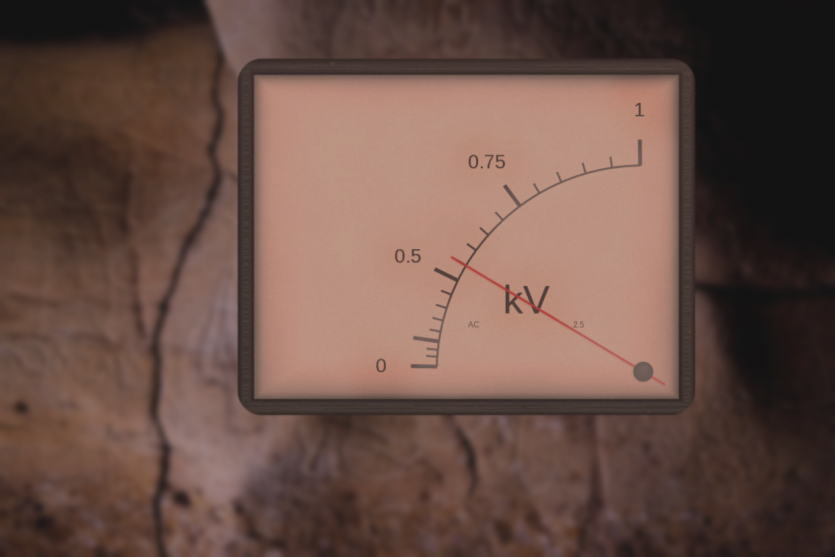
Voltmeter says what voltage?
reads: 0.55 kV
